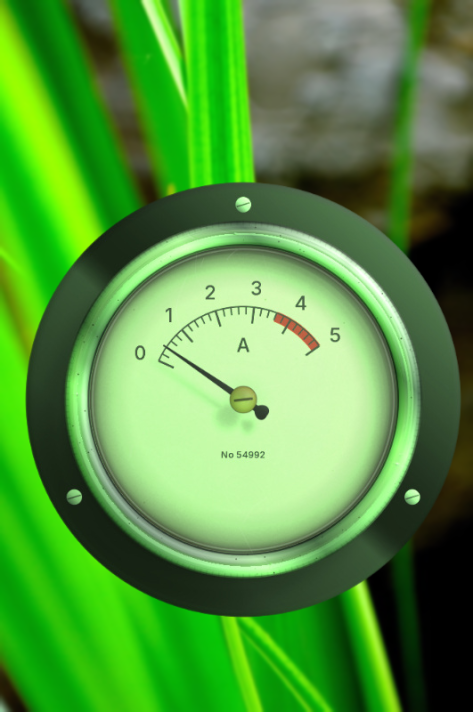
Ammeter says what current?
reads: 0.4 A
